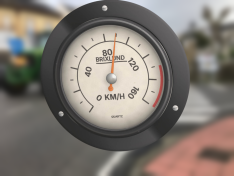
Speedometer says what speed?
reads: 90 km/h
